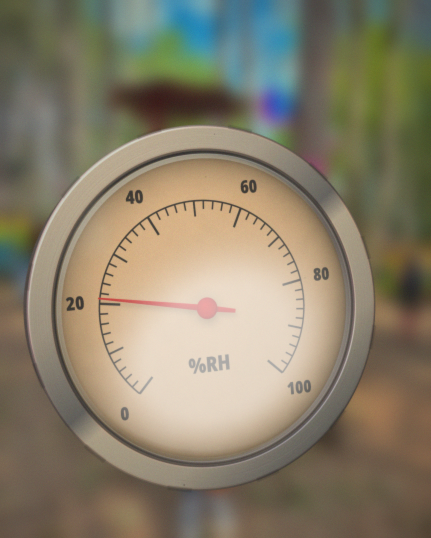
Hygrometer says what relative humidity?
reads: 21 %
